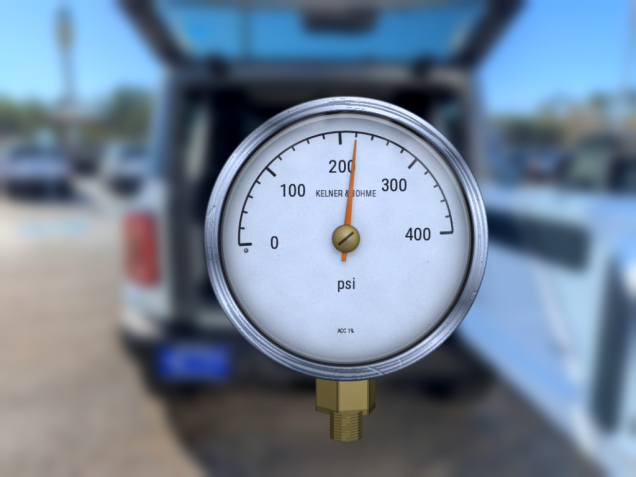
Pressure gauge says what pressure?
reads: 220 psi
